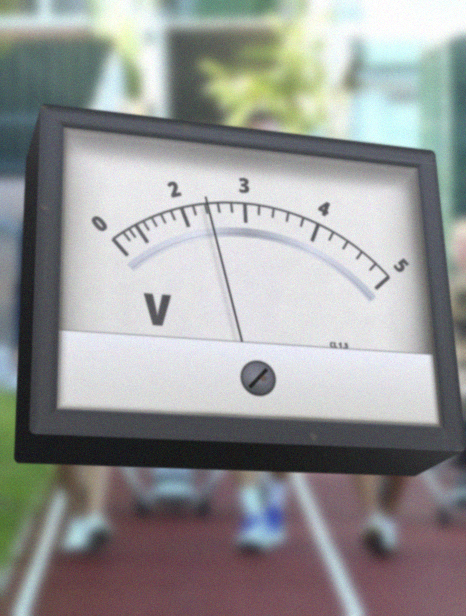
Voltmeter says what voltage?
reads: 2.4 V
